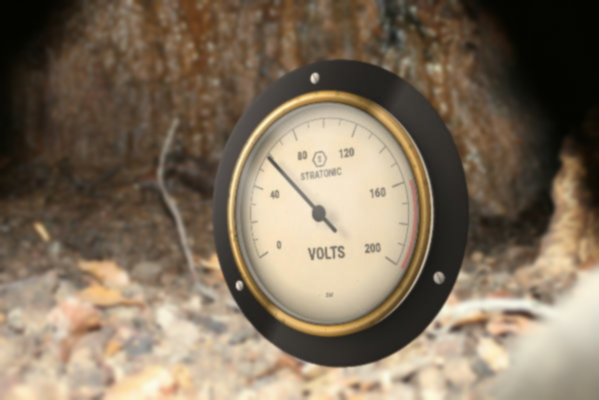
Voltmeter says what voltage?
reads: 60 V
